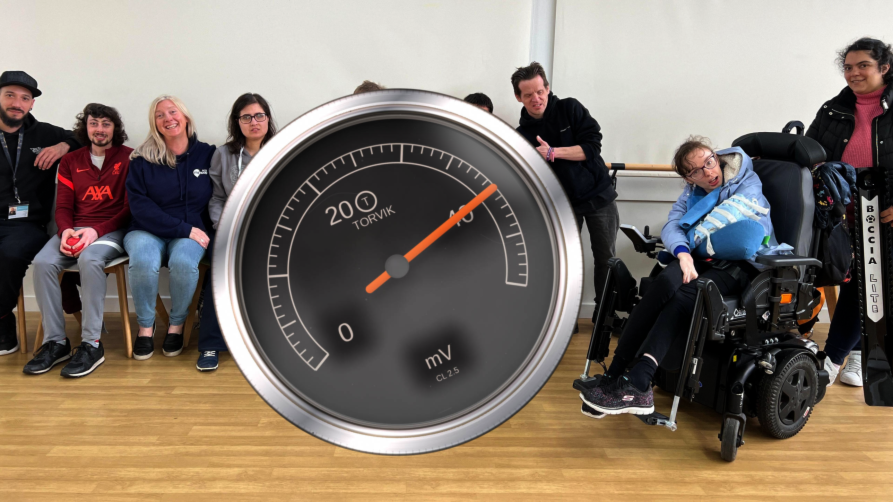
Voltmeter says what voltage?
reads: 40 mV
